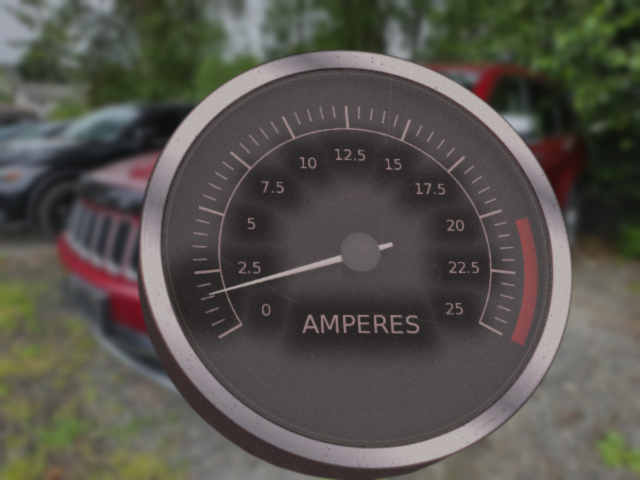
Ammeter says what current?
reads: 1.5 A
